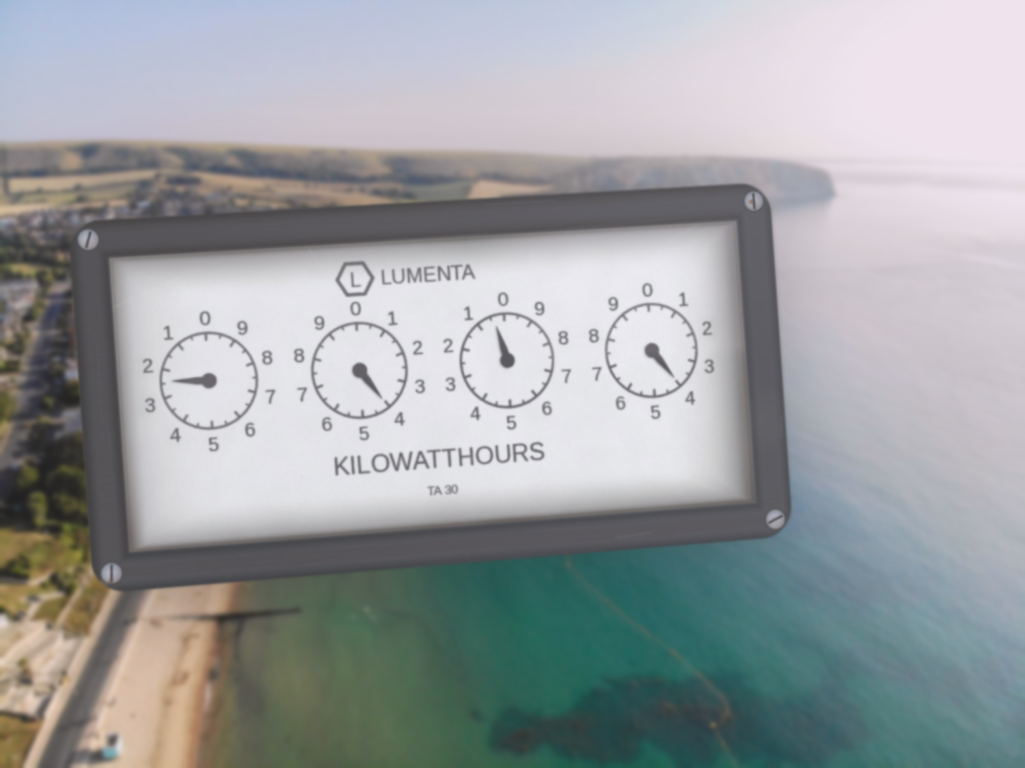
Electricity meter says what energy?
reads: 2404 kWh
